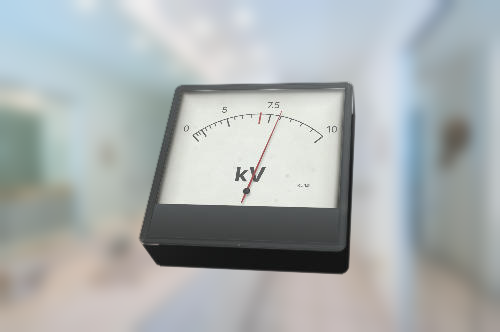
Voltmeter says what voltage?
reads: 8 kV
